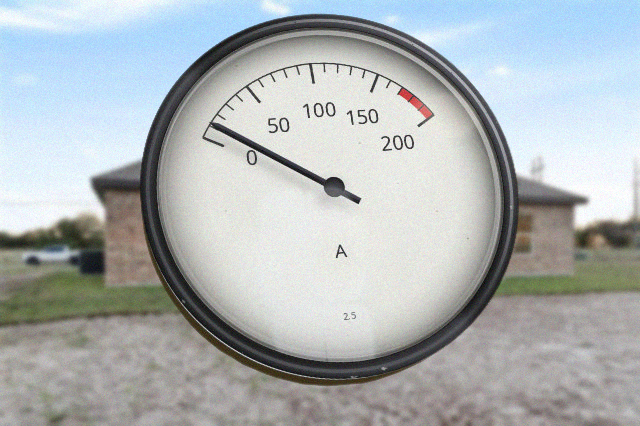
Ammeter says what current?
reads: 10 A
